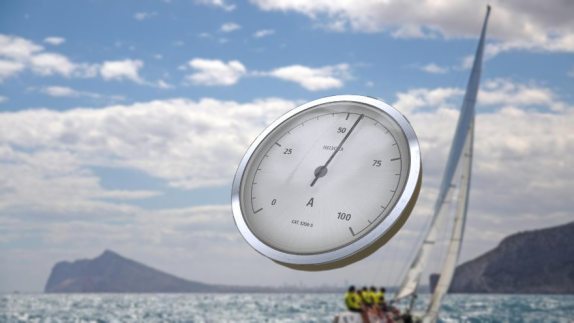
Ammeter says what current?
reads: 55 A
